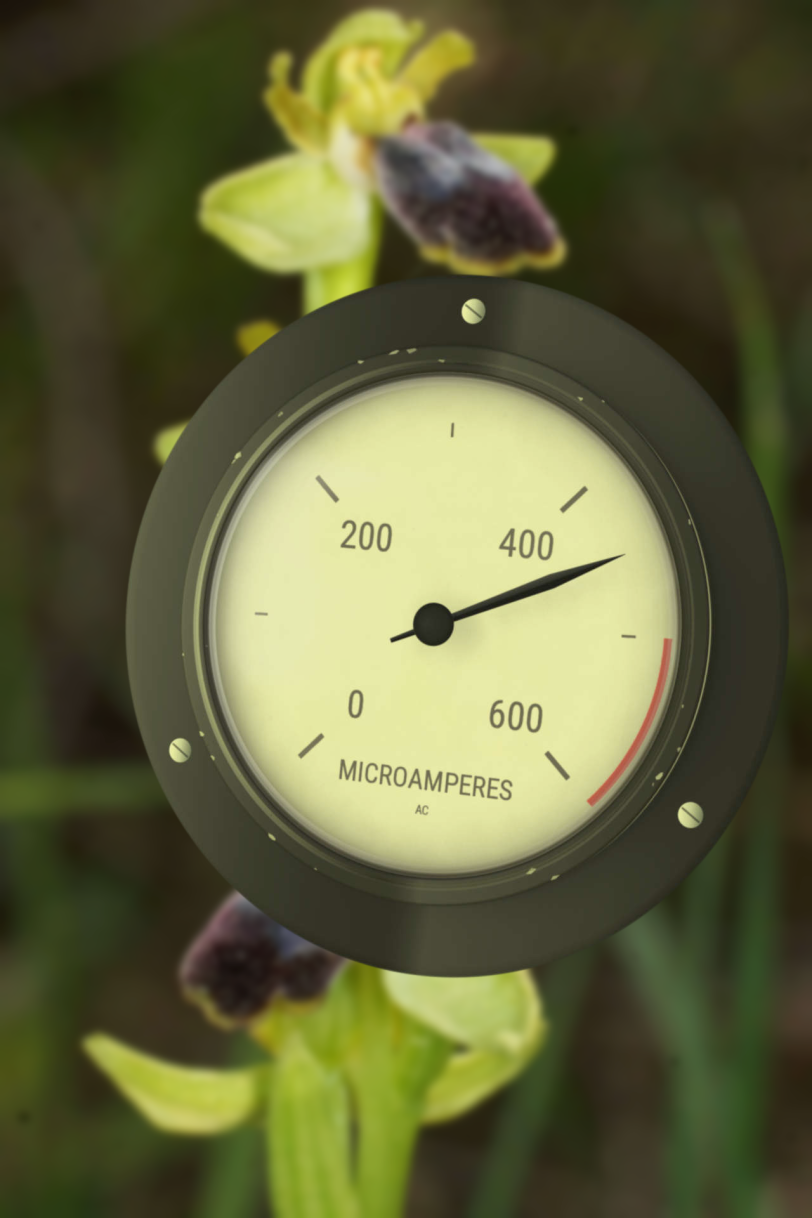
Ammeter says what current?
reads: 450 µA
